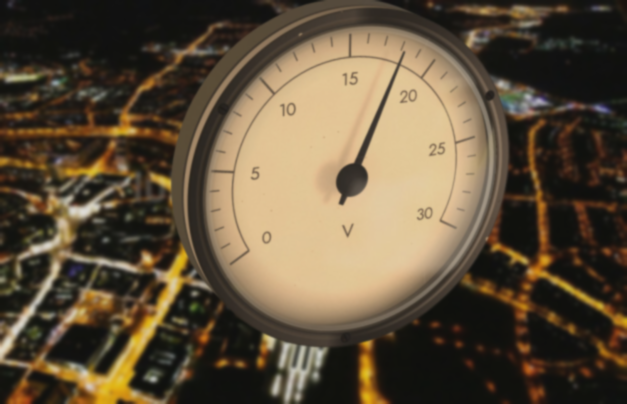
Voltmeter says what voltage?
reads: 18 V
